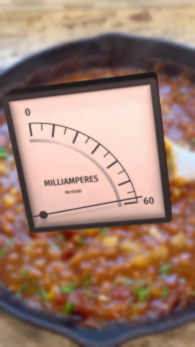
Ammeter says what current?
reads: 57.5 mA
